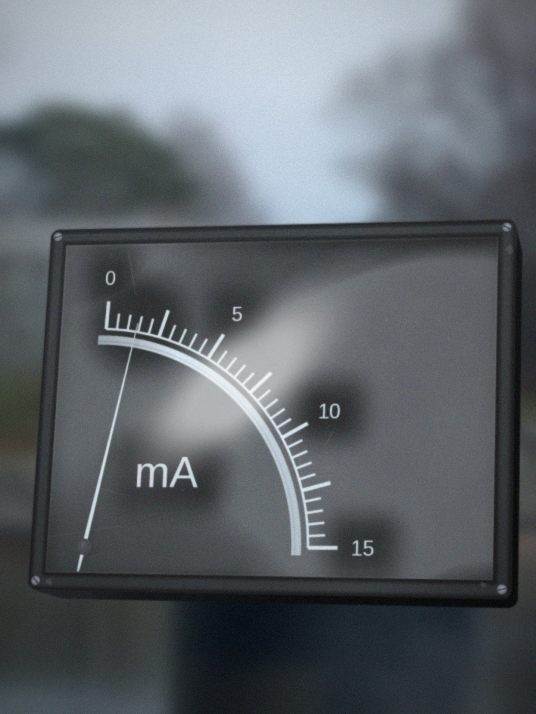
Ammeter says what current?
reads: 1.5 mA
